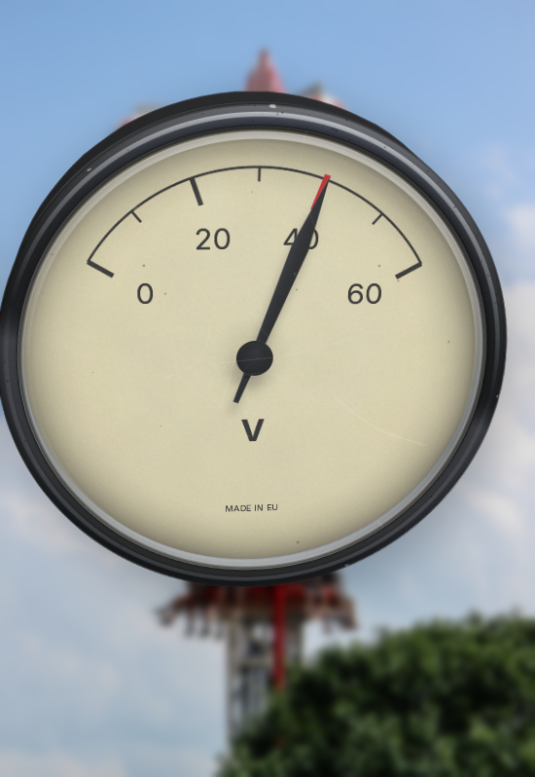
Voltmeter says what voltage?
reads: 40 V
